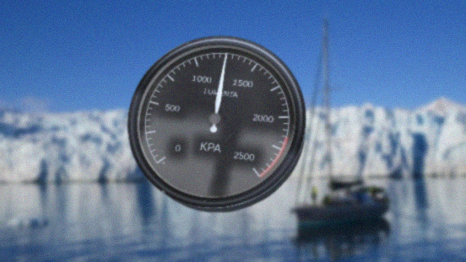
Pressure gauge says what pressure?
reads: 1250 kPa
